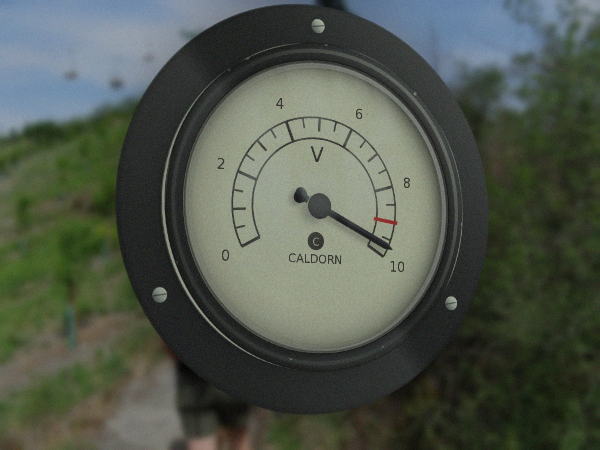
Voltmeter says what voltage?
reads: 9.75 V
